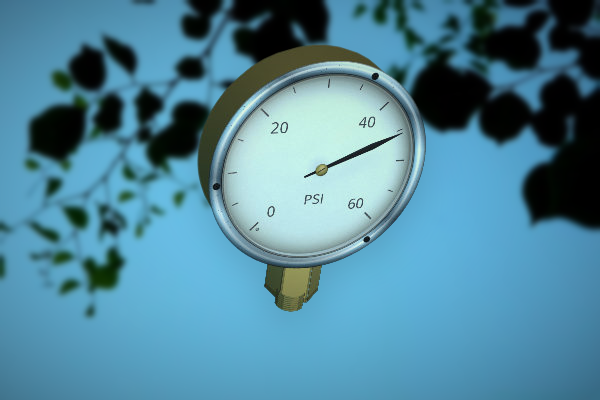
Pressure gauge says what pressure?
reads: 45 psi
